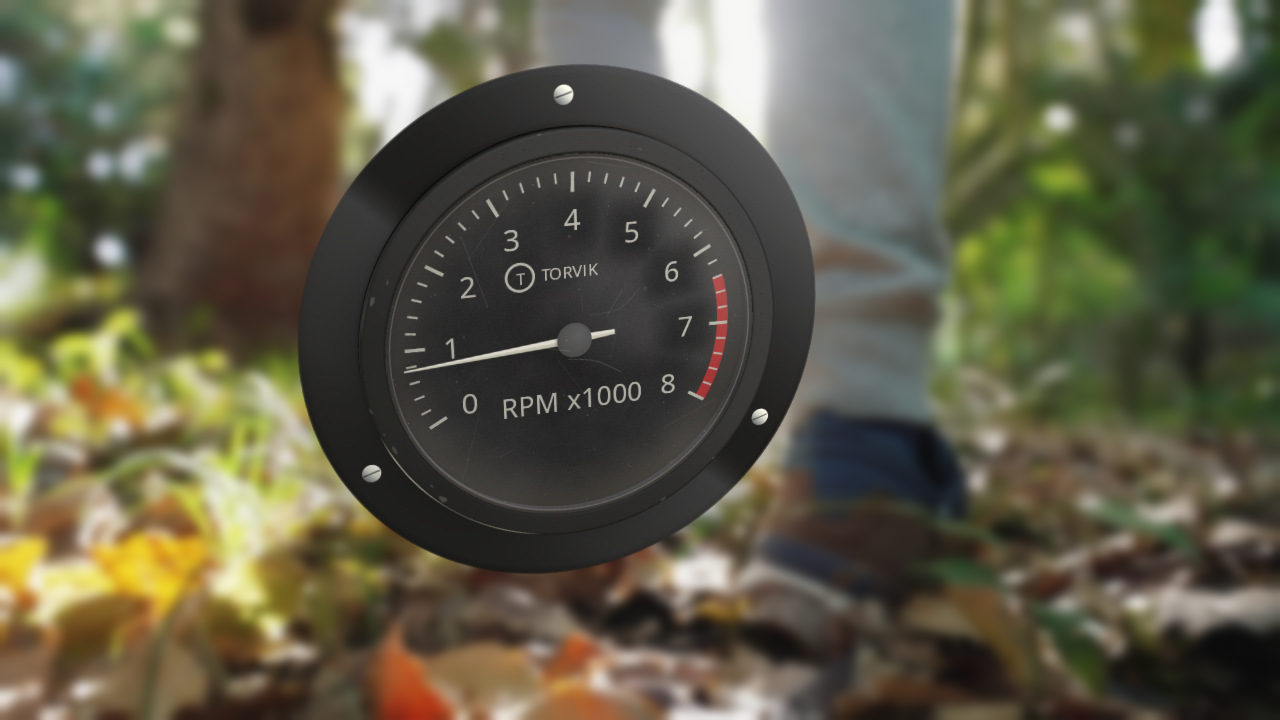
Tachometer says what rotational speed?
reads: 800 rpm
